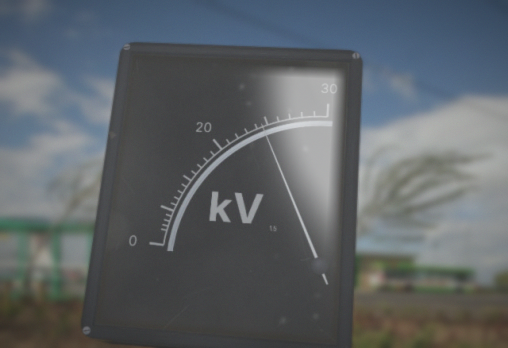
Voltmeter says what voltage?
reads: 24.5 kV
